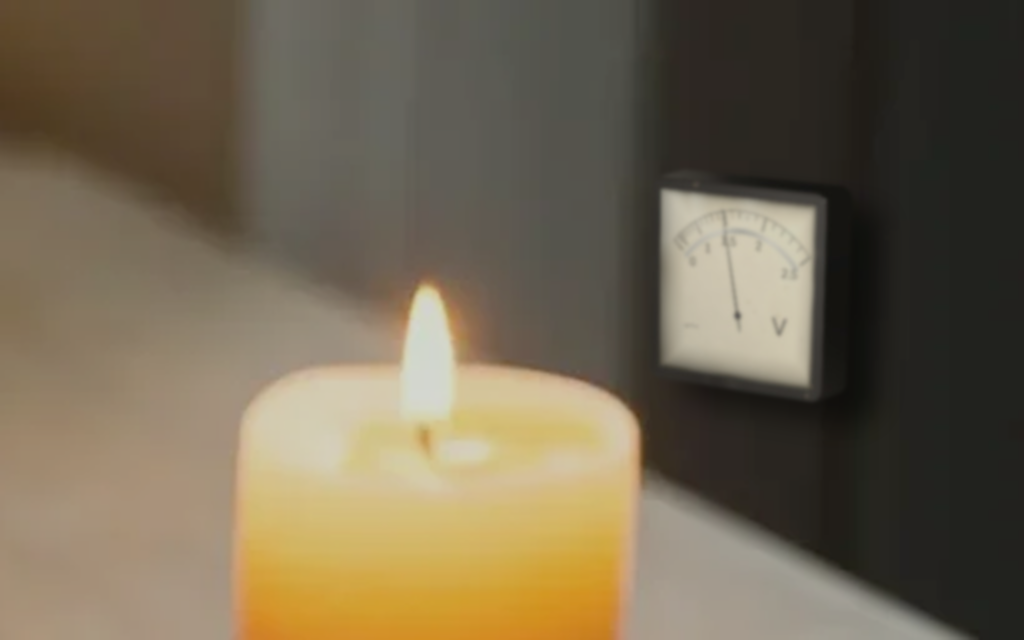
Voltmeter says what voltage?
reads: 1.5 V
